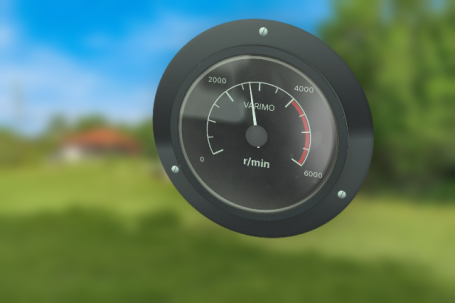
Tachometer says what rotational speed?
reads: 2750 rpm
